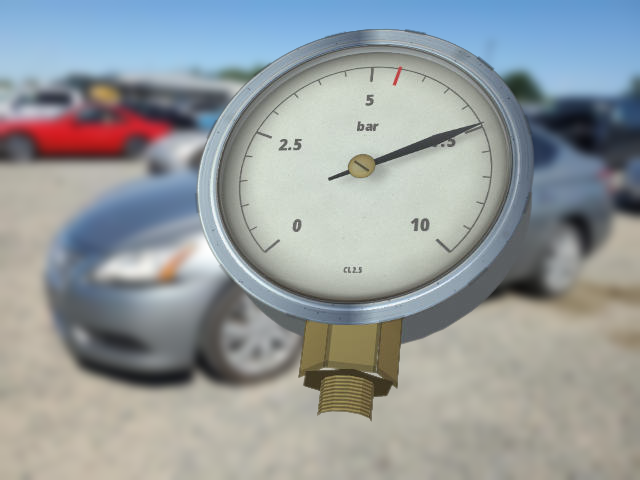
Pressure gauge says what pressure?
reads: 7.5 bar
